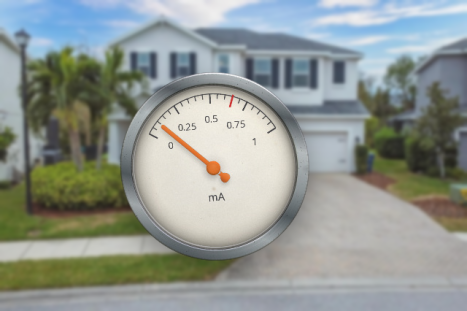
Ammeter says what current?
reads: 0.1 mA
